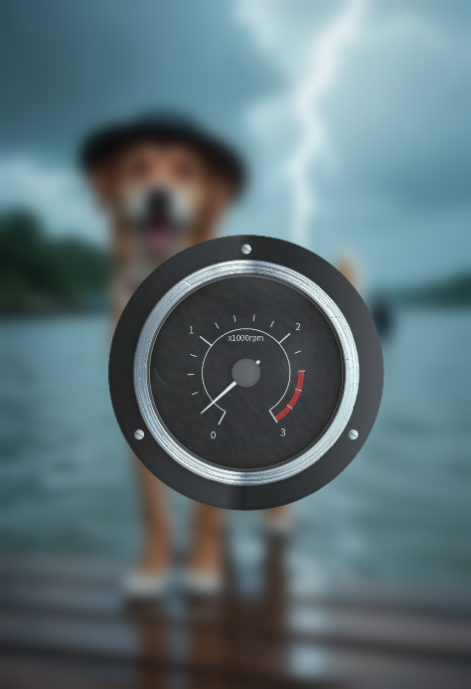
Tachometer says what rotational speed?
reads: 200 rpm
